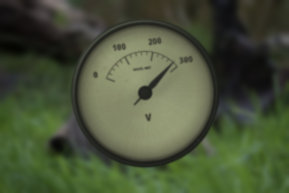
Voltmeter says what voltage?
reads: 280 V
